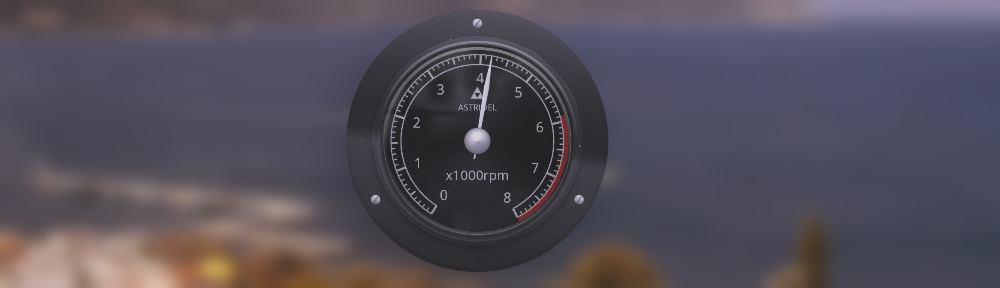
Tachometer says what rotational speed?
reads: 4200 rpm
